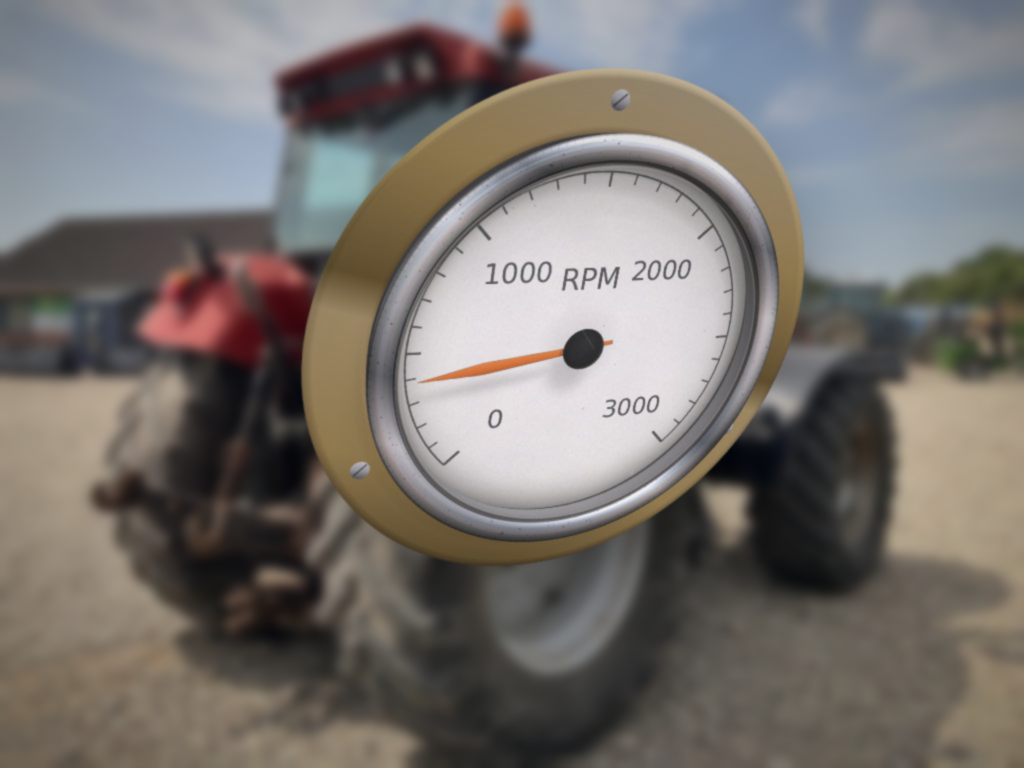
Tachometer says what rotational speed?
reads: 400 rpm
